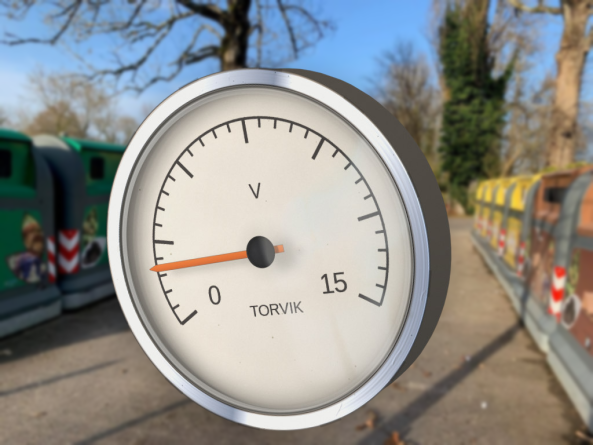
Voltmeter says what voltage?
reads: 1.75 V
